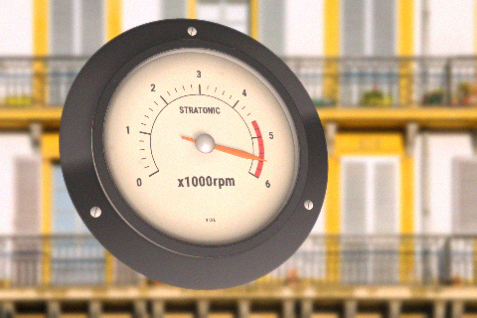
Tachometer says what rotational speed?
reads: 5600 rpm
